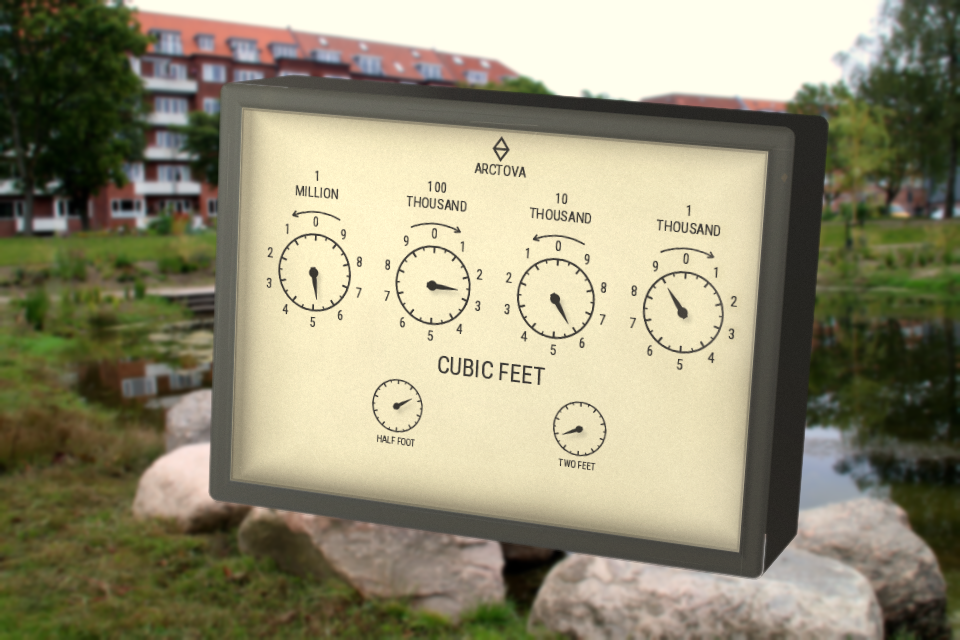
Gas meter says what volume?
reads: 525900 ft³
